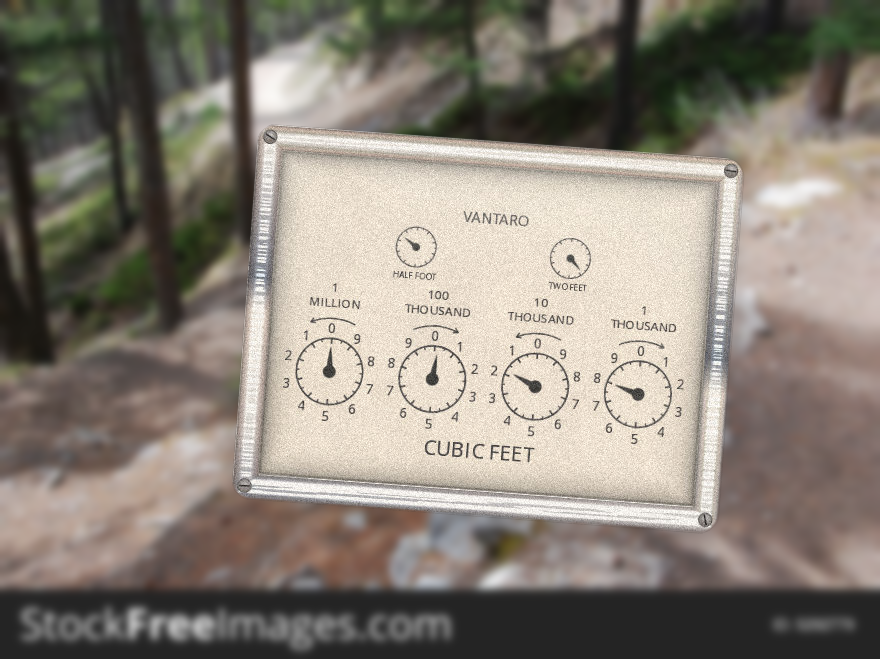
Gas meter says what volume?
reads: 1800 ft³
